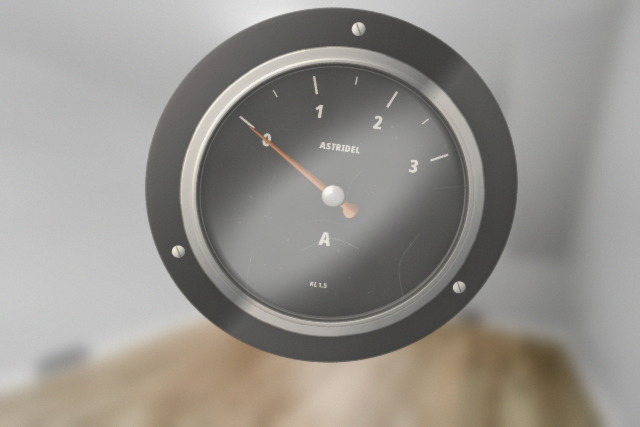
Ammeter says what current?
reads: 0 A
